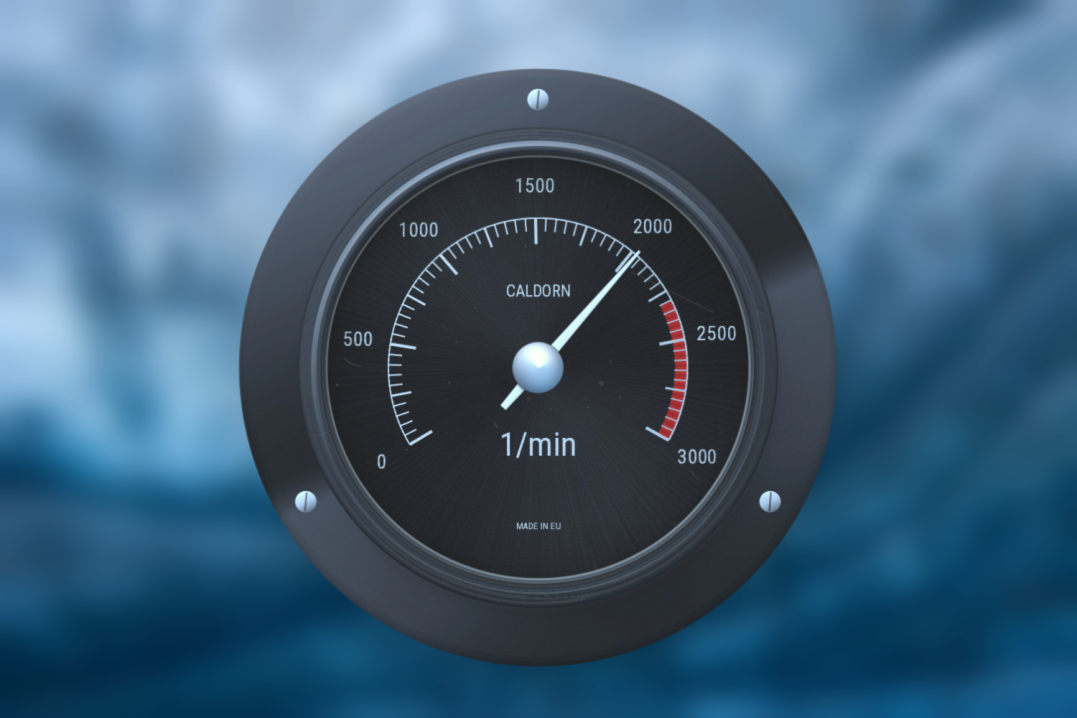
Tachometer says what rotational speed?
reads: 2025 rpm
